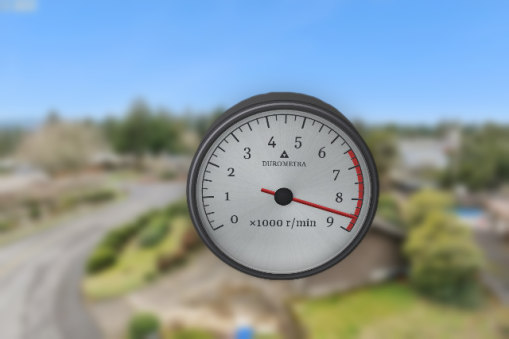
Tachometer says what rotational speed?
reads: 8500 rpm
